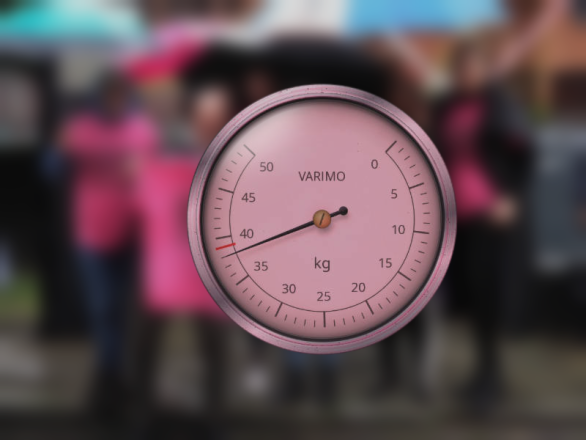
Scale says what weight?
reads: 38 kg
